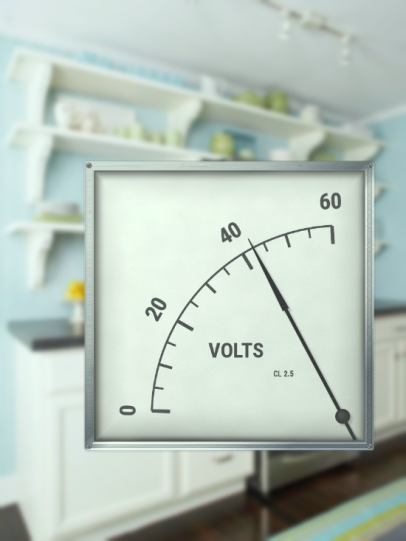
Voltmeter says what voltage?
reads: 42.5 V
